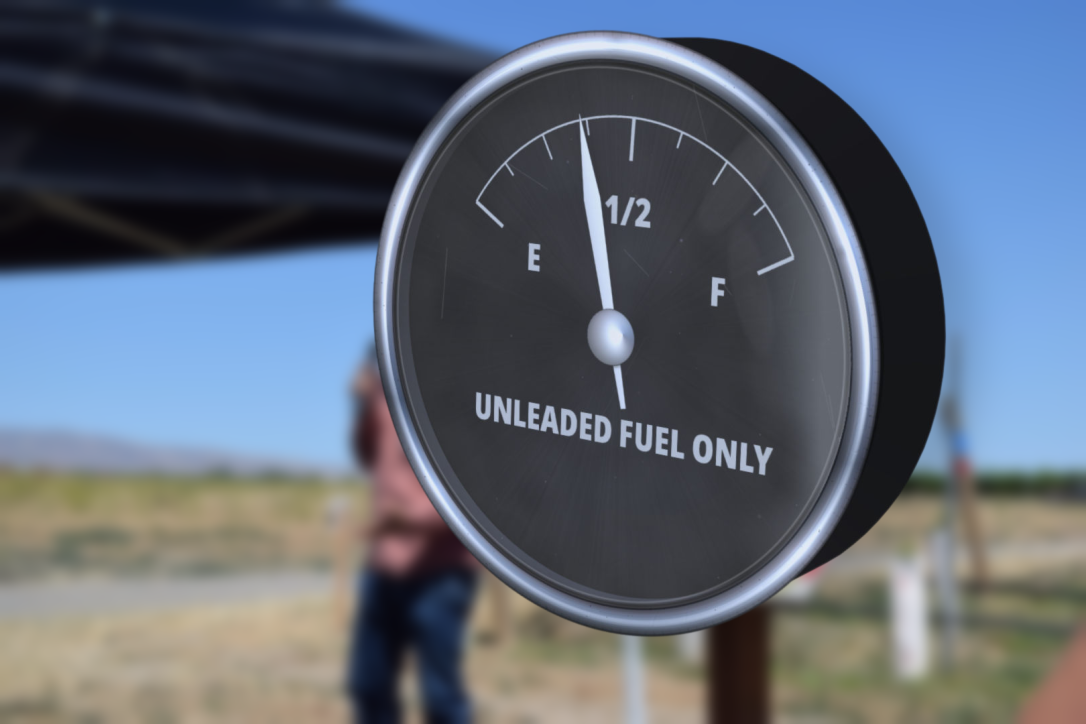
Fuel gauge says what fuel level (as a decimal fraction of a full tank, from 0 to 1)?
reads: 0.375
